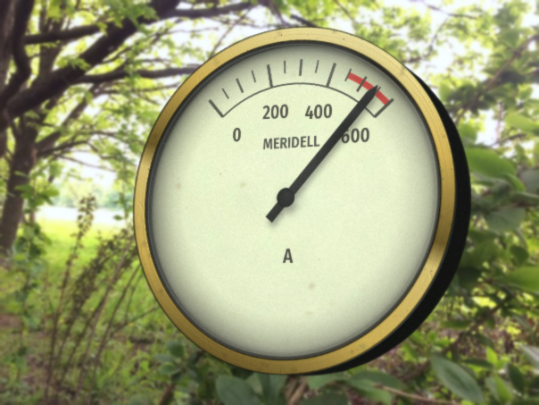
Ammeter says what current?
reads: 550 A
